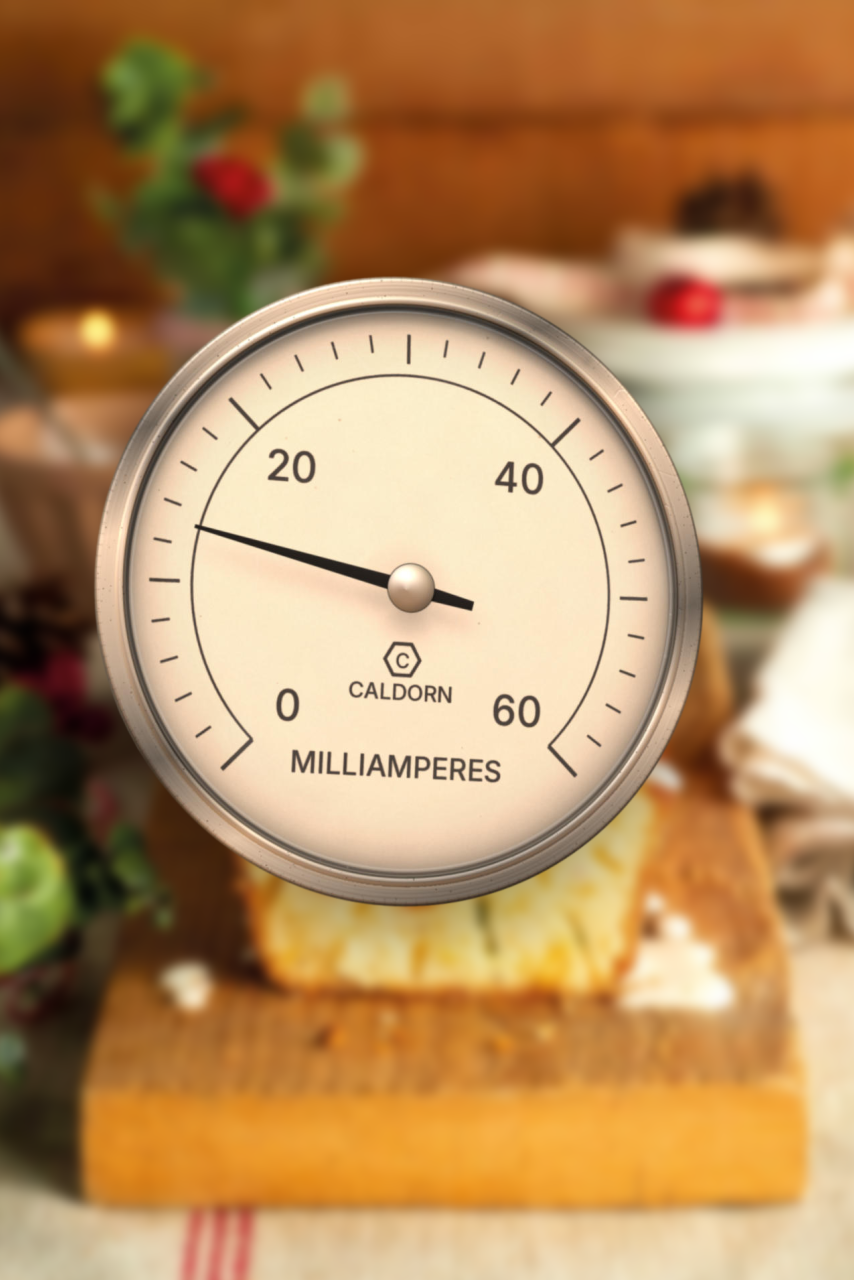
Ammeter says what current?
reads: 13 mA
